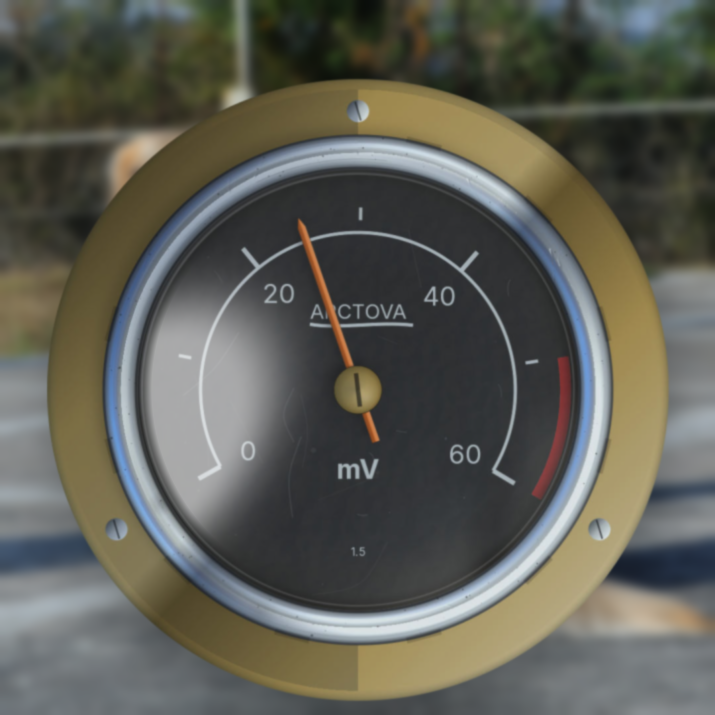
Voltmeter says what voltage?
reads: 25 mV
